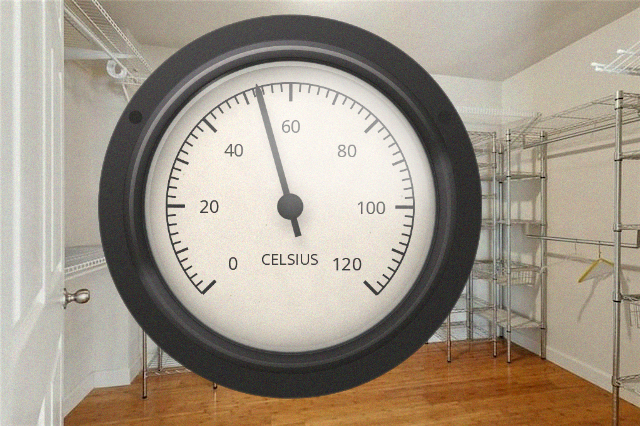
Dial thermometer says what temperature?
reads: 53 °C
